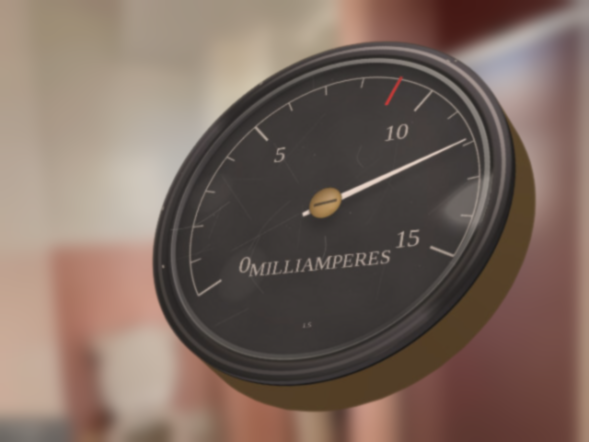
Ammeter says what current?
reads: 12 mA
